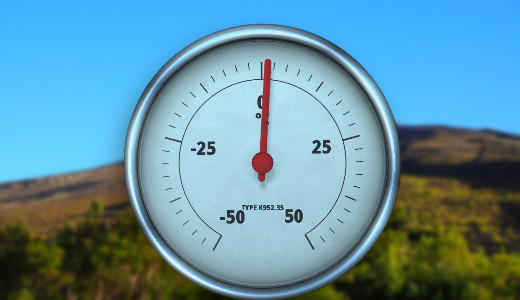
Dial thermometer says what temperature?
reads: 1.25 °C
